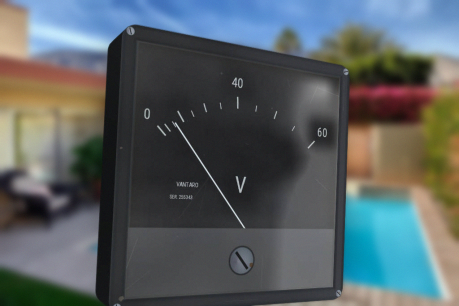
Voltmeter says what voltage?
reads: 15 V
